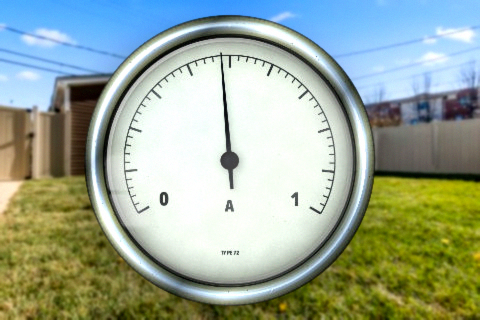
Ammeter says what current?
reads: 0.48 A
